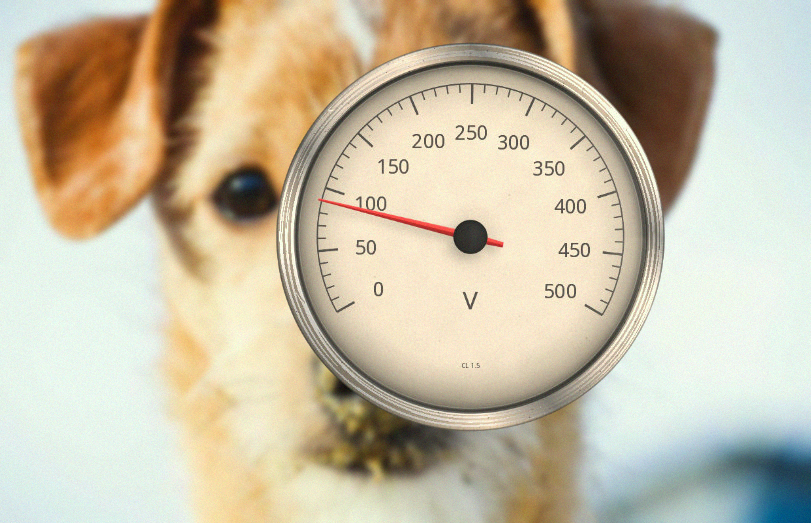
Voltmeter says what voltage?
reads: 90 V
